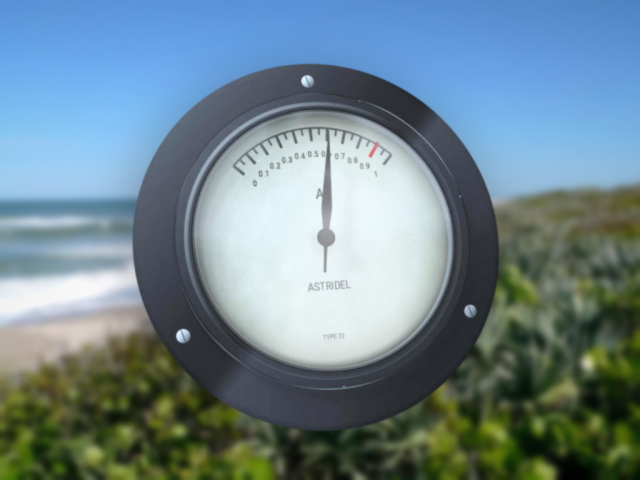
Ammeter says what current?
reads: 0.6 A
